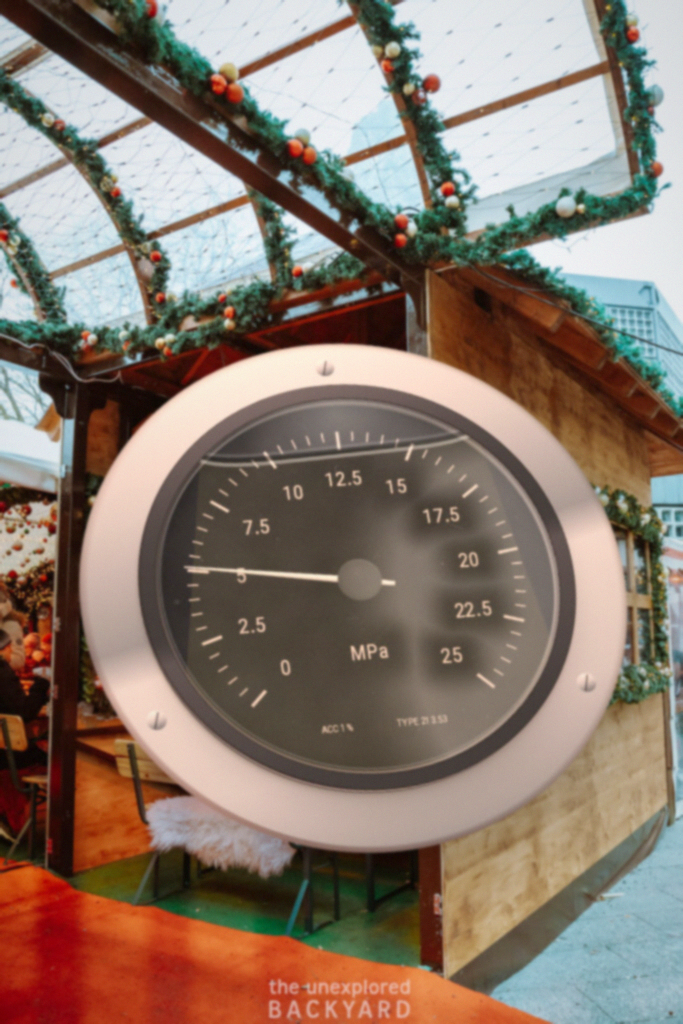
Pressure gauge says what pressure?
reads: 5 MPa
